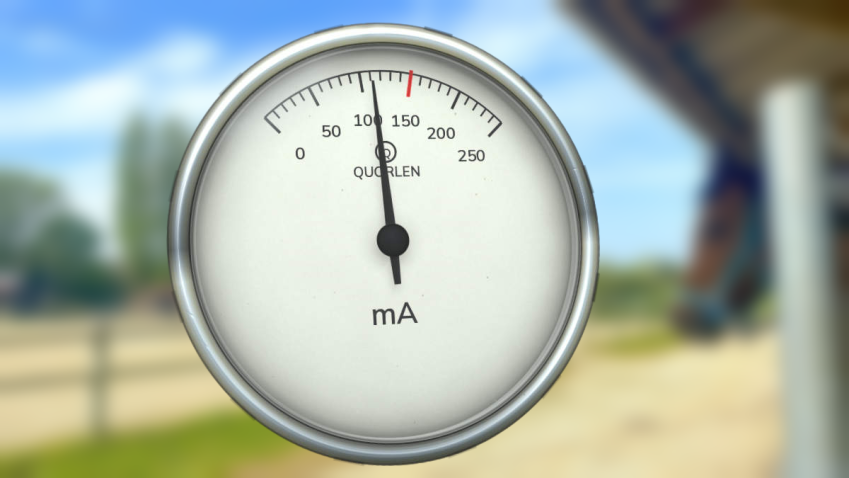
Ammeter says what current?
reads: 110 mA
